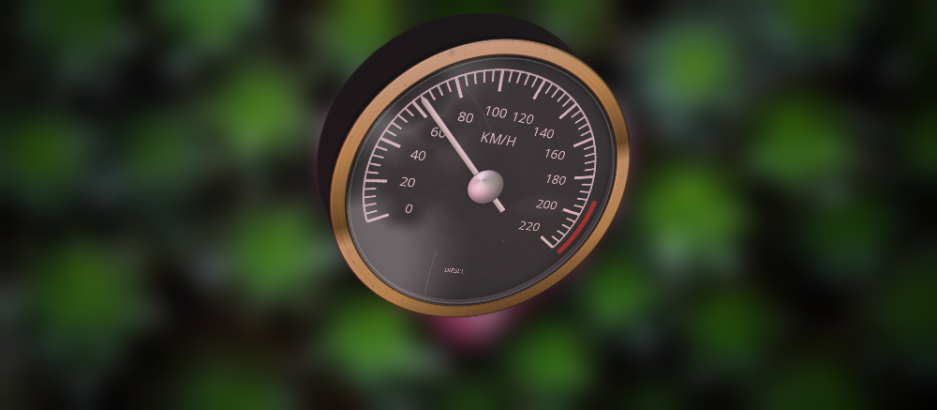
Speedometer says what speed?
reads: 64 km/h
